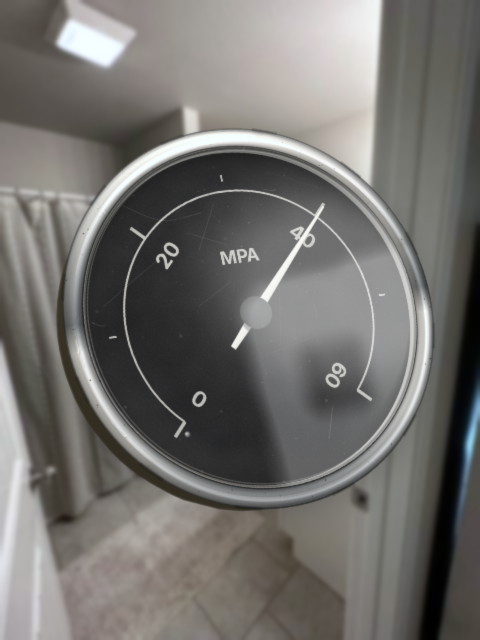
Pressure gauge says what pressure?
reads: 40 MPa
